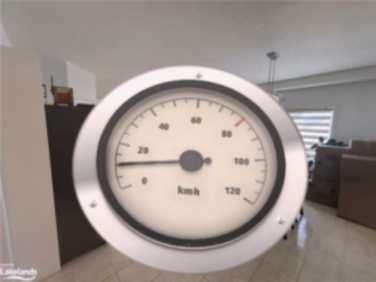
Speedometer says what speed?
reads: 10 km/h
